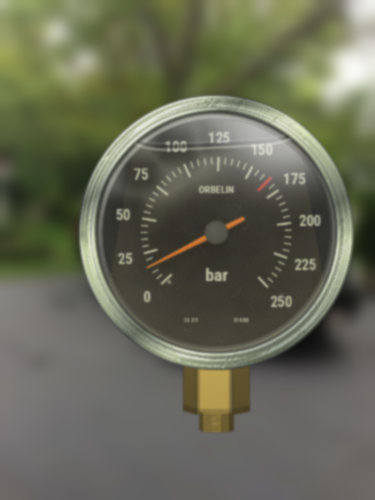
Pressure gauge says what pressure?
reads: 15 bar
